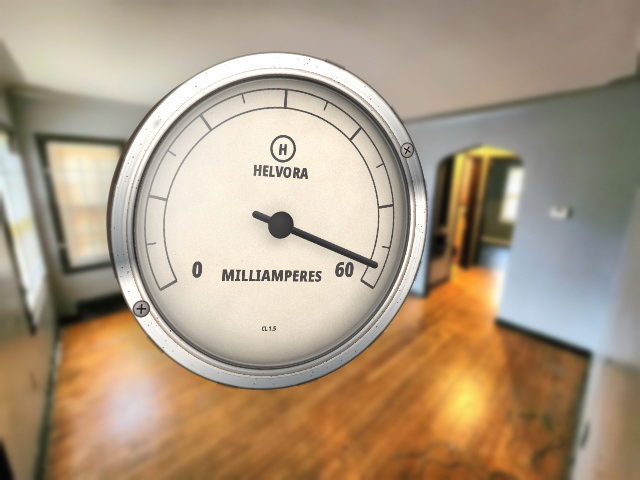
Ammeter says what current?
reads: 57.5 mA
